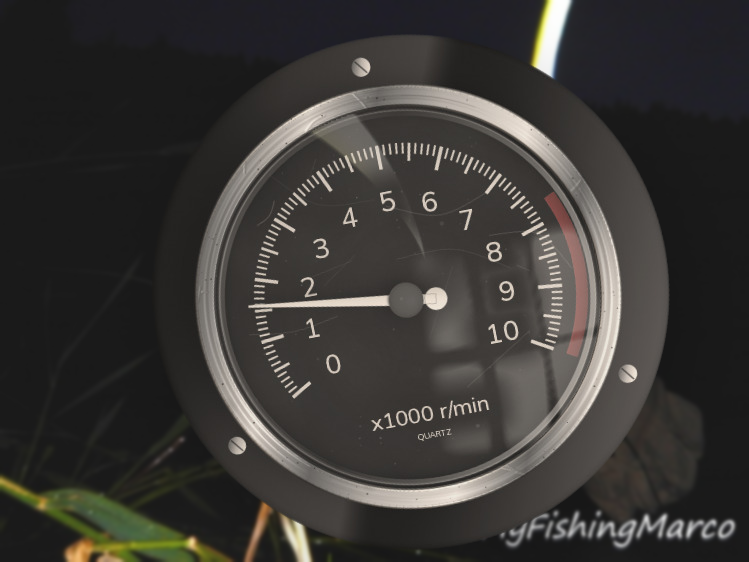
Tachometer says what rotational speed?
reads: 1600 rpm
